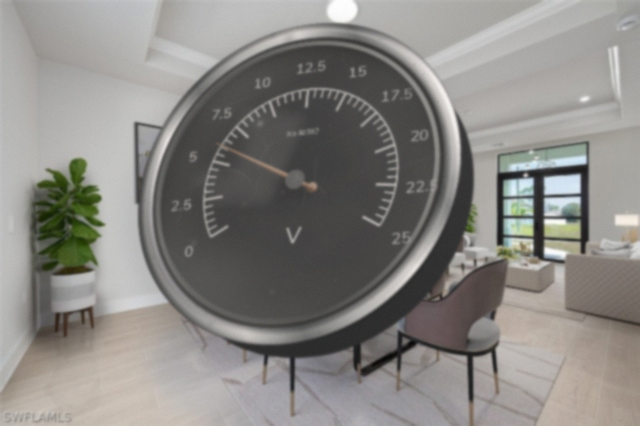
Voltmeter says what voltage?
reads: 6 V
